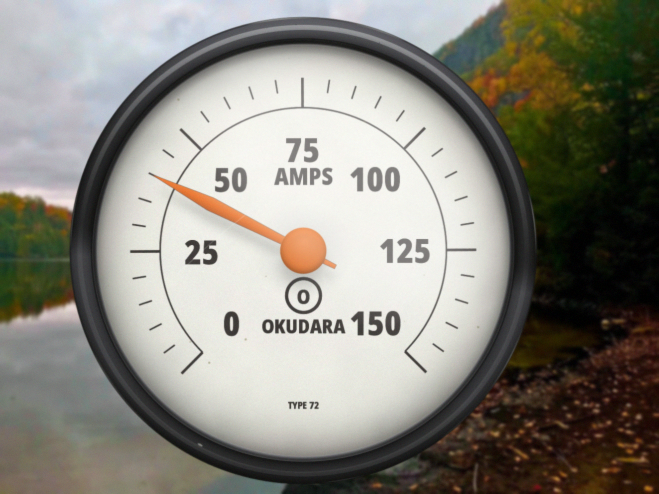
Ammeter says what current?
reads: 40 A
